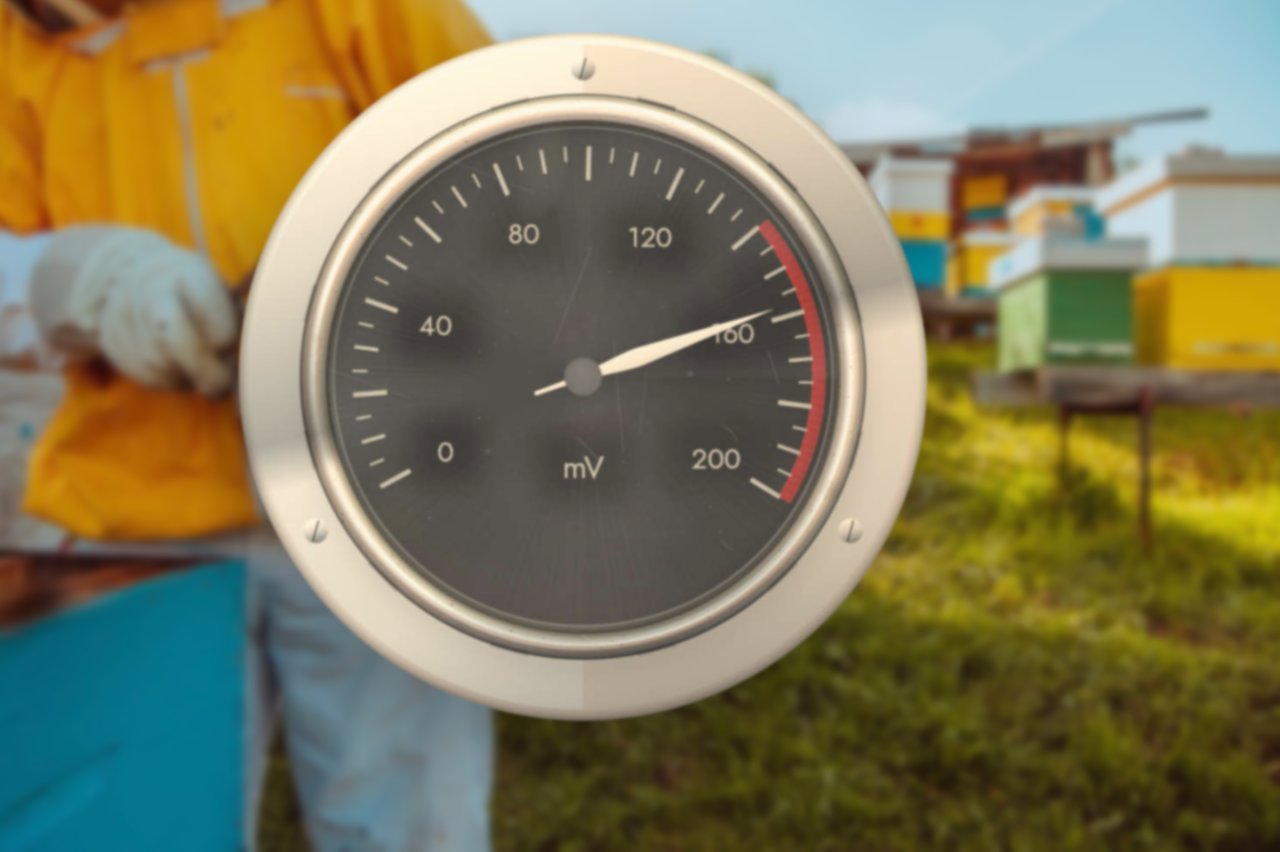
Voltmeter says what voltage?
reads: 157.5 mV
